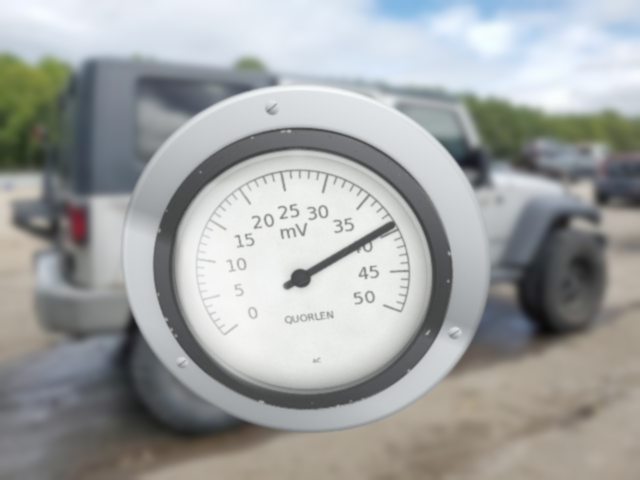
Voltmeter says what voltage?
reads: 39 mV
